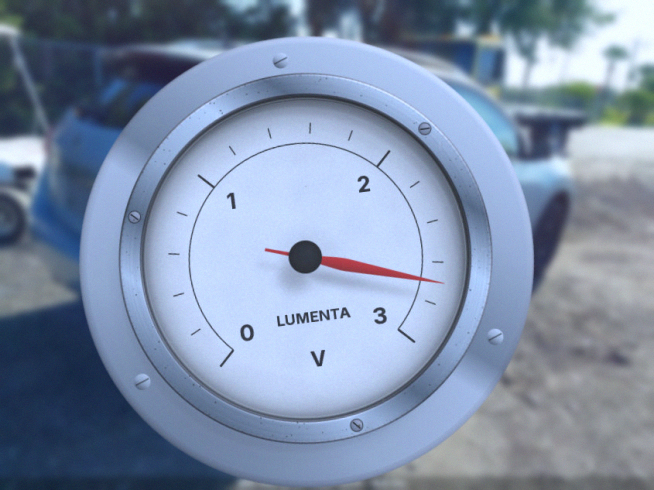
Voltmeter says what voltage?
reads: 2.7 V
